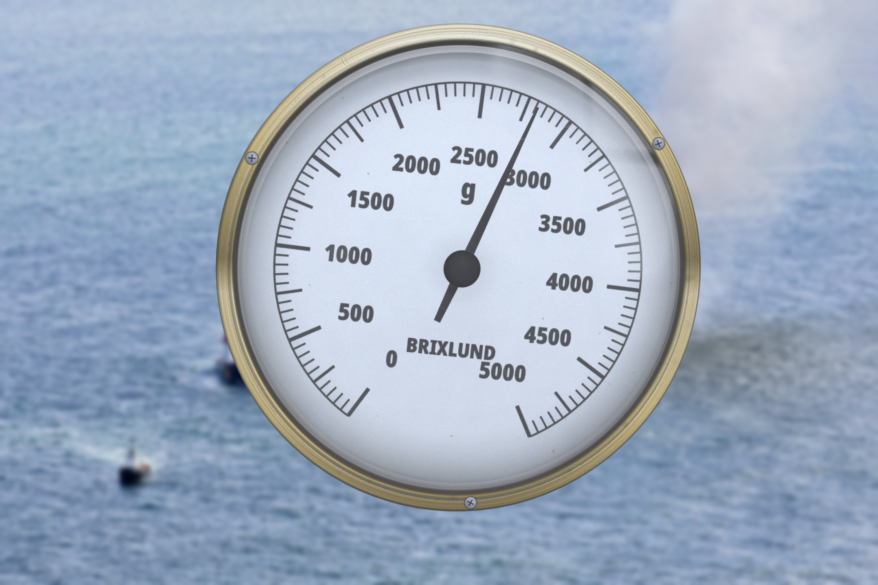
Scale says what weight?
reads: 2800 g
